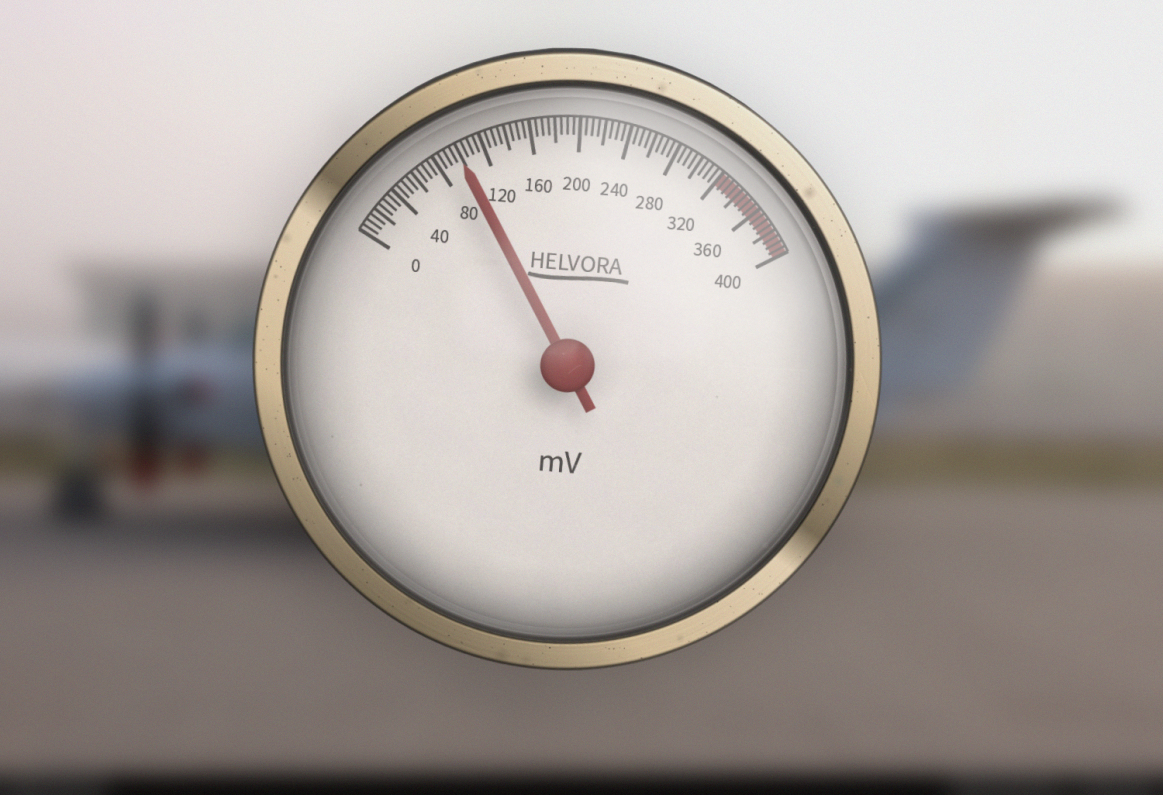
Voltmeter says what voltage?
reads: 100 mV
